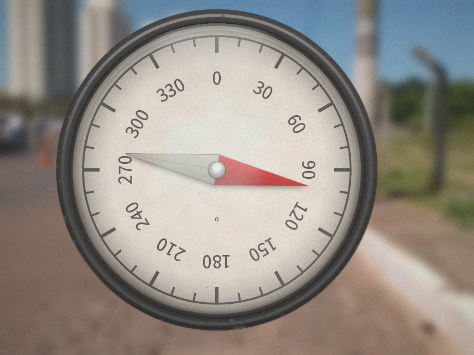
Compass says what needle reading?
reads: 100 °
